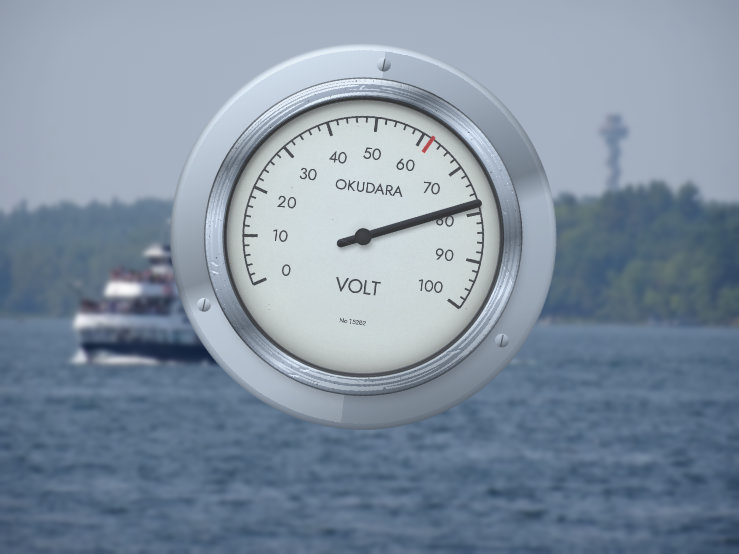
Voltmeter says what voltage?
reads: 78 V
